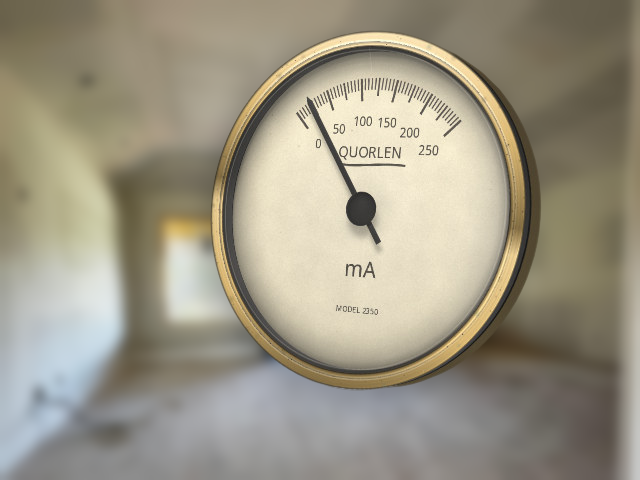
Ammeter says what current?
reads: 25 mA
